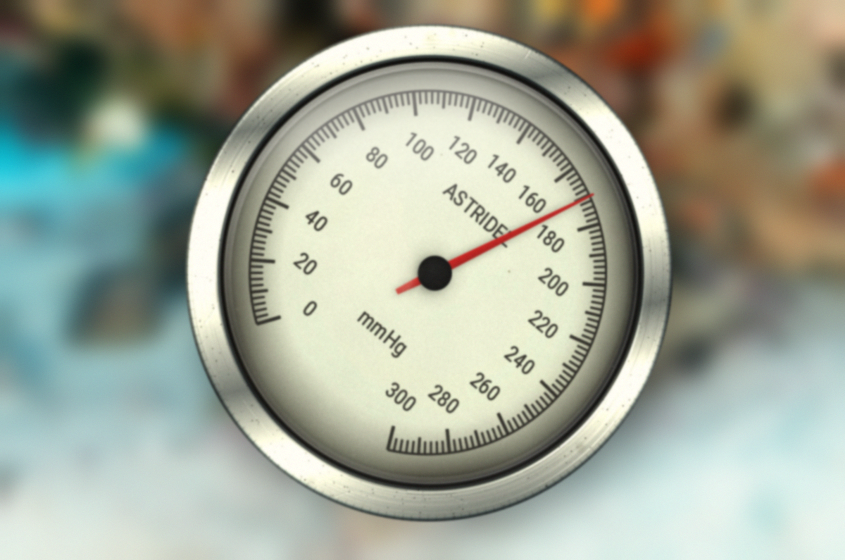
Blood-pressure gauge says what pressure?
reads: 170 mmHg
